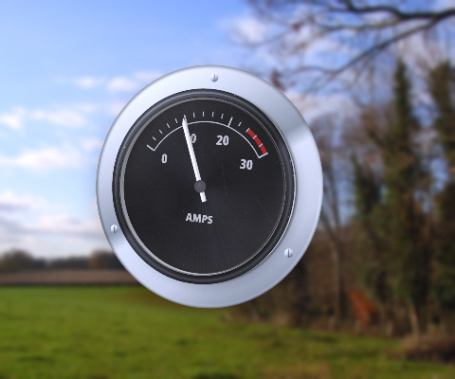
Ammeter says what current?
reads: 10 A
